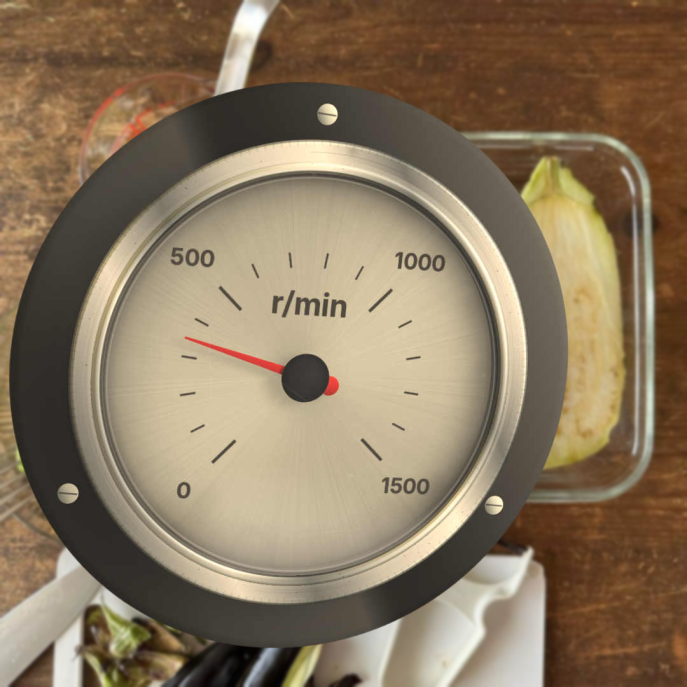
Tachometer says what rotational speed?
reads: 350 rpm
